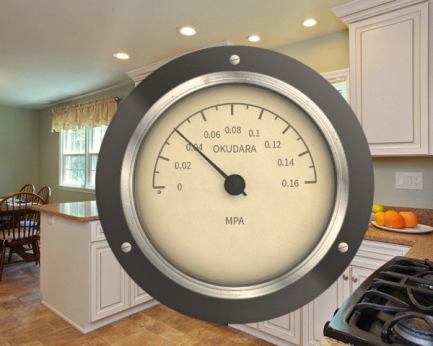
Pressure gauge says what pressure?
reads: 0.04 MPa
